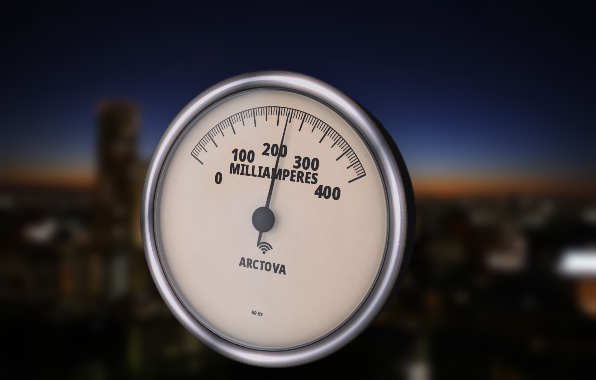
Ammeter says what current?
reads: 225 mA
